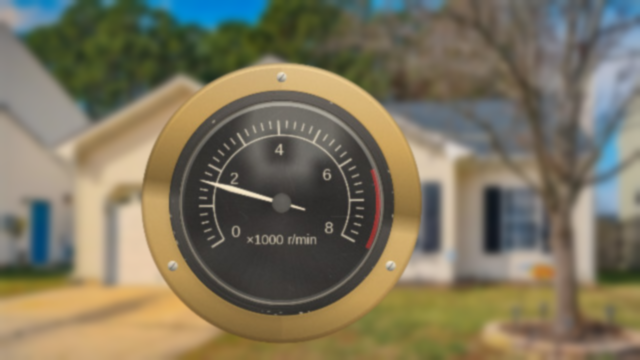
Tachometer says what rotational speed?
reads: 1600 rpm
